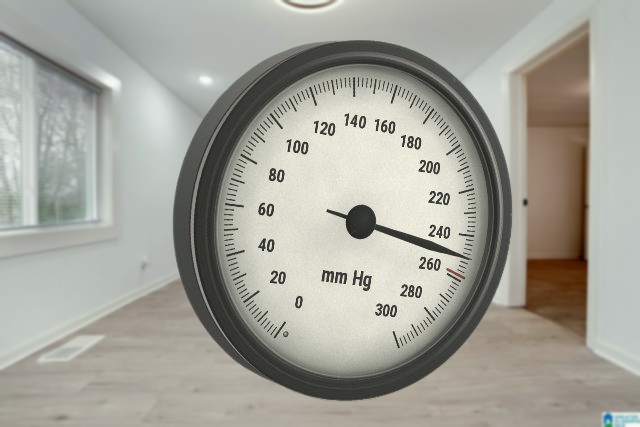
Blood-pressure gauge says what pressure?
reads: 250 mmHg
